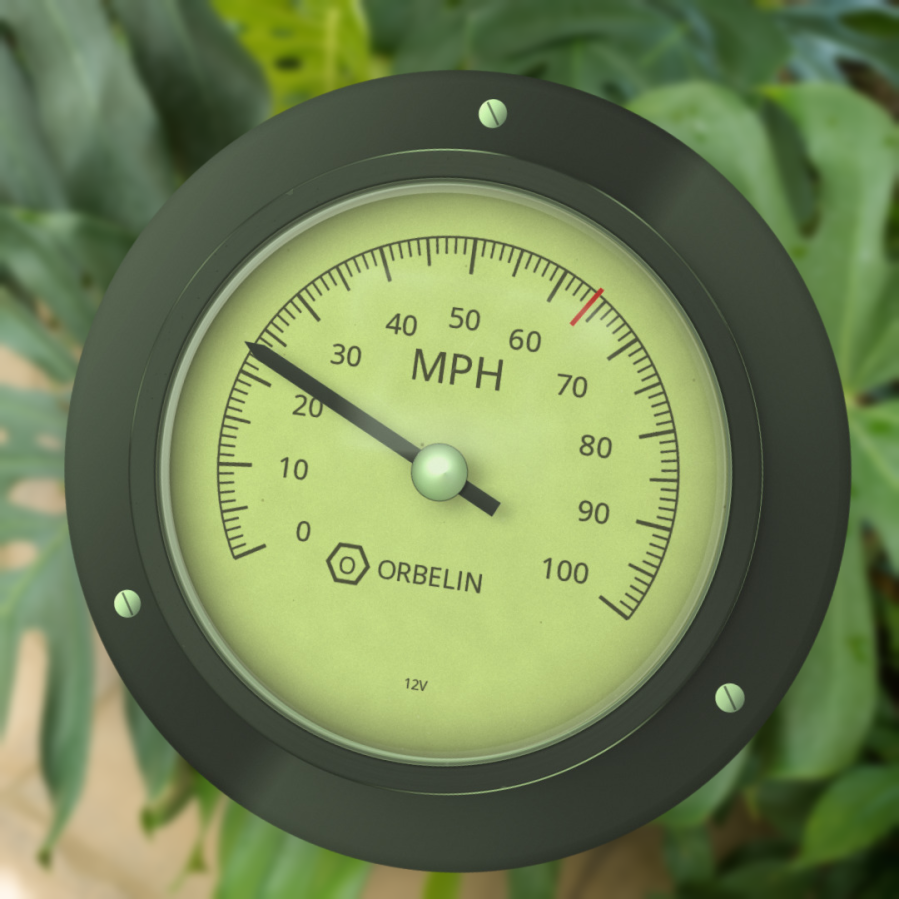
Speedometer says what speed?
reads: 23 mph
